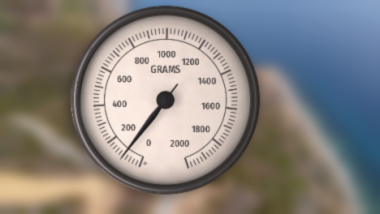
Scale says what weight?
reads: 100 g
